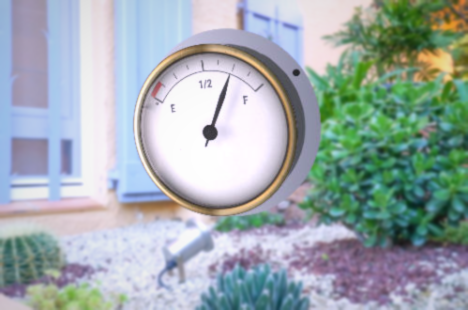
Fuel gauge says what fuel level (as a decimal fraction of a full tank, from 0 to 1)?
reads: 0.75
